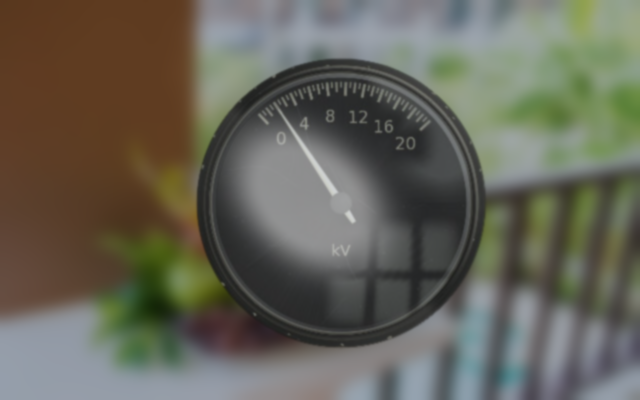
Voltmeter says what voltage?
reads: 2 kV
